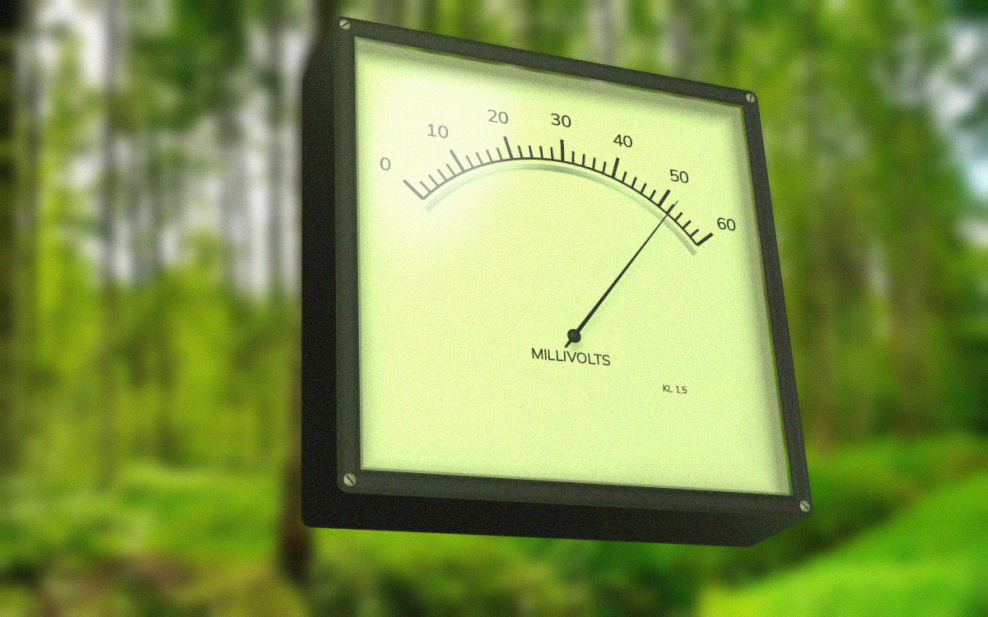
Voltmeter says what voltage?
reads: 52 mV
